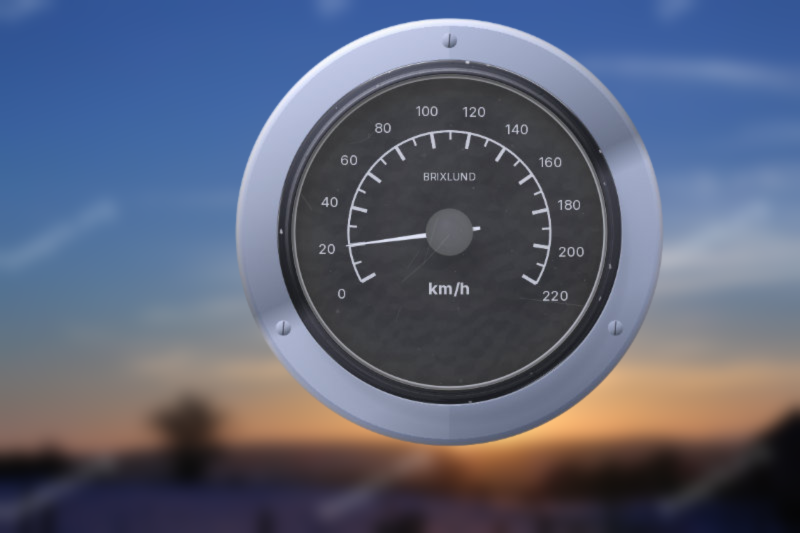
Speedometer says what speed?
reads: 20 km/h
